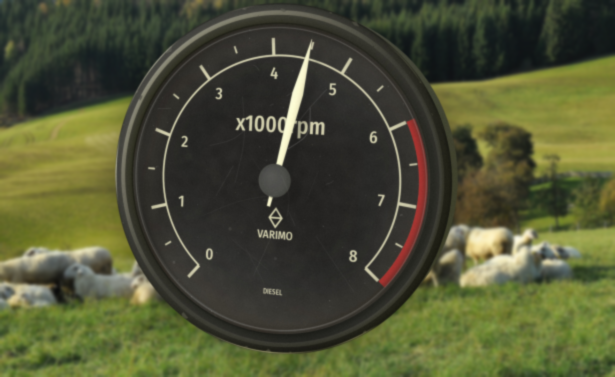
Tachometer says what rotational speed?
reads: 4500 rpm
